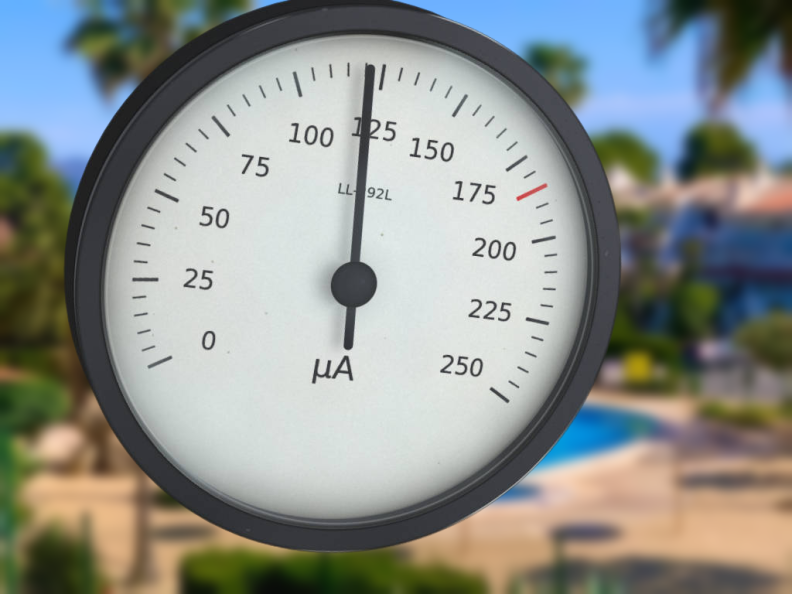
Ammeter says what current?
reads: 120 µA
